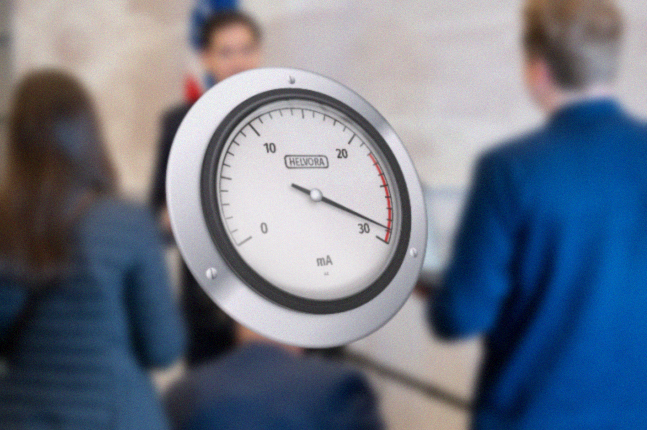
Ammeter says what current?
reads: 29 mA
